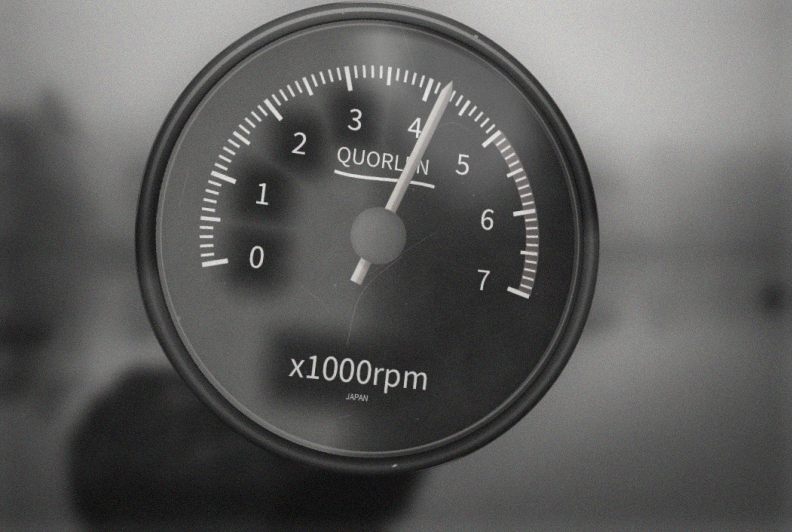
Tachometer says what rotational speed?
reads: 4200 rpm
